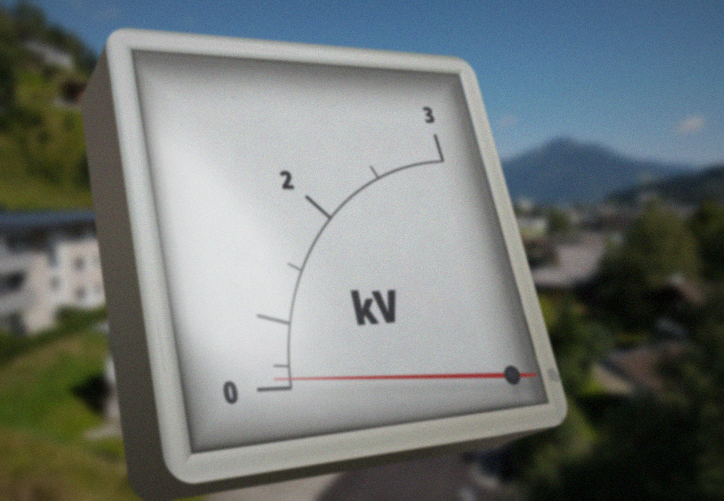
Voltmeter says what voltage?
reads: 0.25 kV
